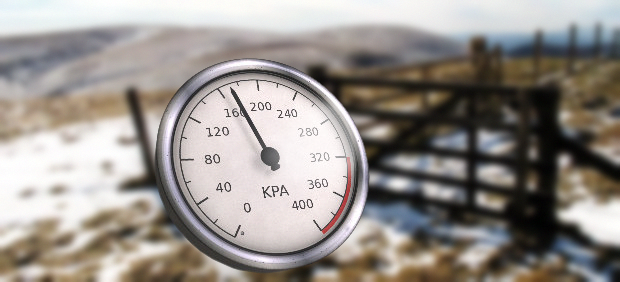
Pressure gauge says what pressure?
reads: 170 kPa
